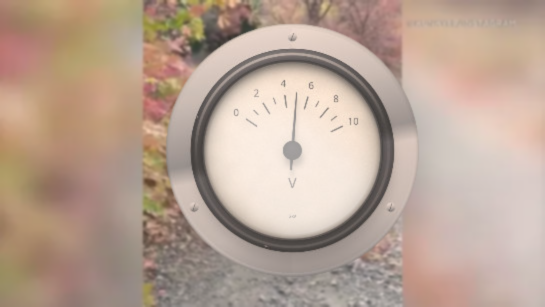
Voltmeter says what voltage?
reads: 5 V
